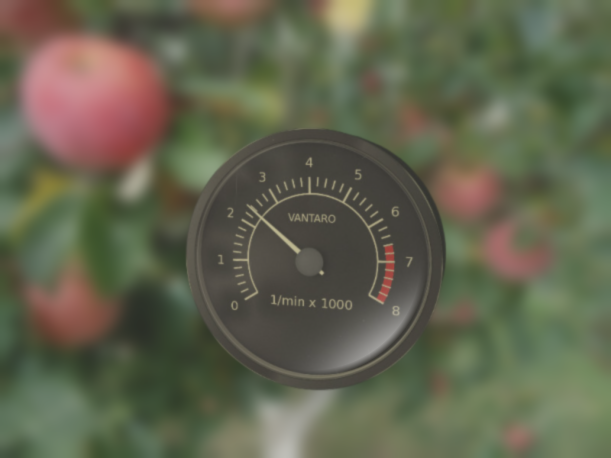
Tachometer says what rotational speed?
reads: 2400 rpm
